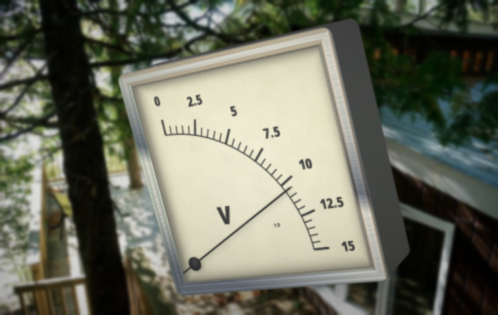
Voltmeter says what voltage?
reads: 10.5 V
